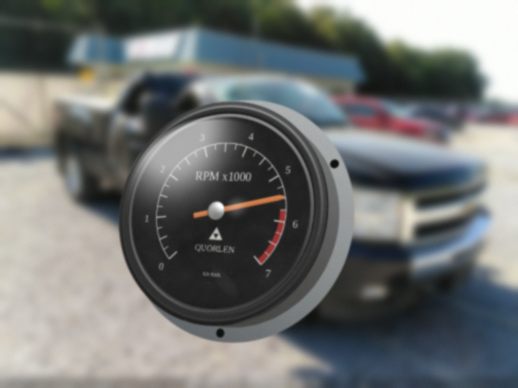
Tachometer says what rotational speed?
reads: 5500 rpm
